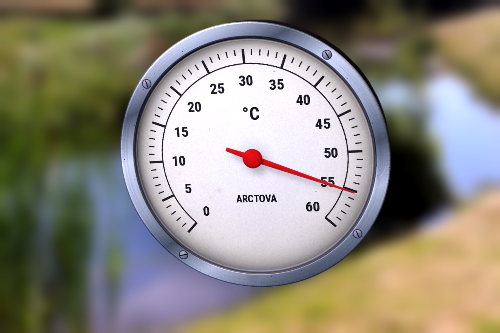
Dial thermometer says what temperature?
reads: 55 °C
